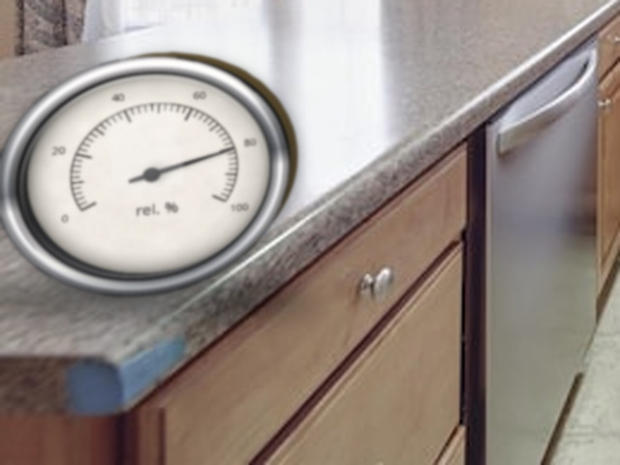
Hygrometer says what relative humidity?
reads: 80 %
